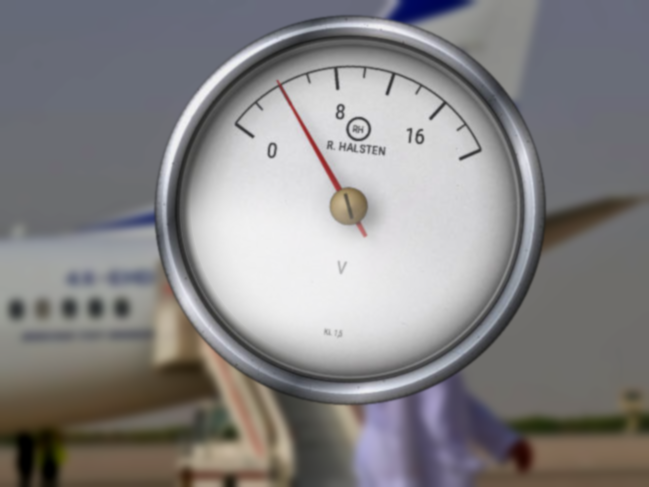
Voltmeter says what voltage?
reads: 4 V
